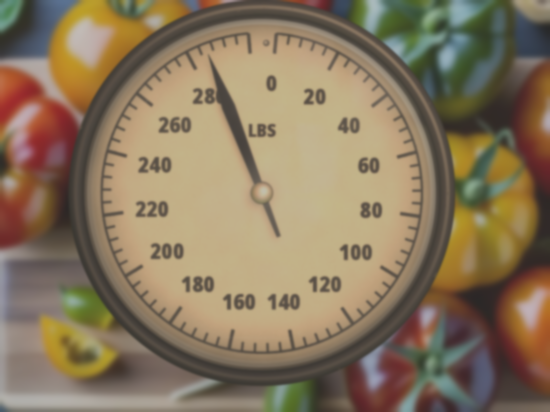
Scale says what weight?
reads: 286 lb
